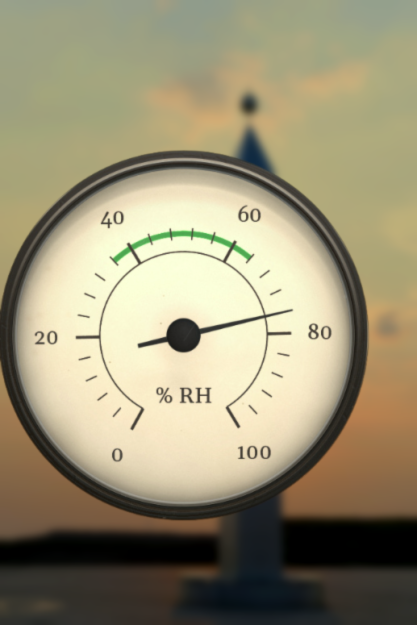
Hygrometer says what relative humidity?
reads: 76 %
